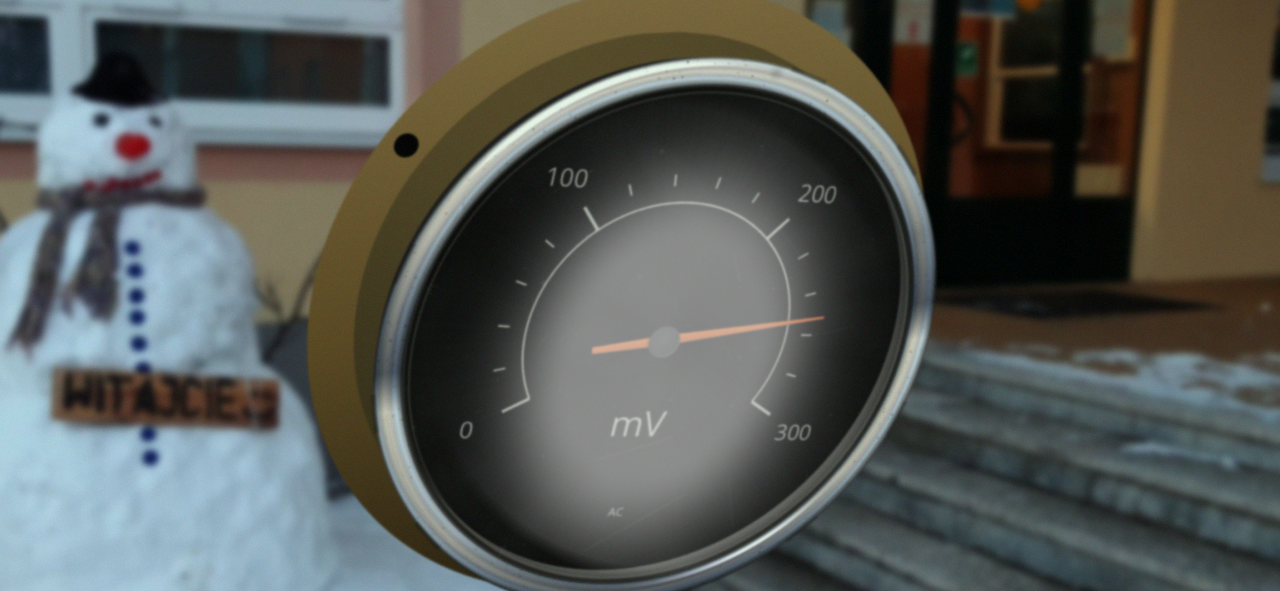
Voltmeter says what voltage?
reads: 250 mV
